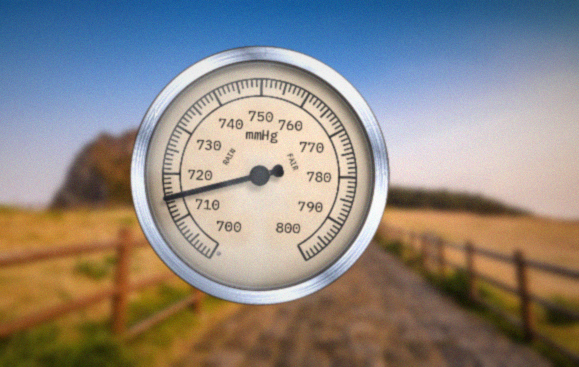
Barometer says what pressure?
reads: 715 mmHg
